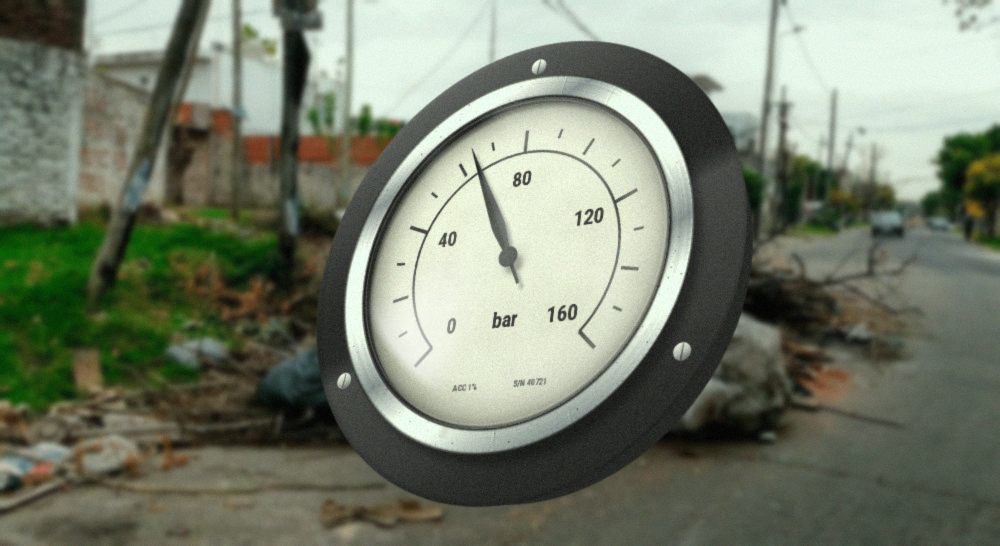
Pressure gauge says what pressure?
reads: 65 bar
